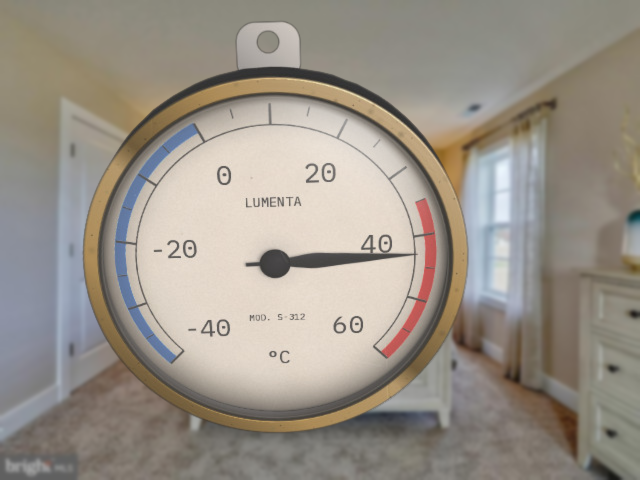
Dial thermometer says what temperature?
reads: 42.5 °C
